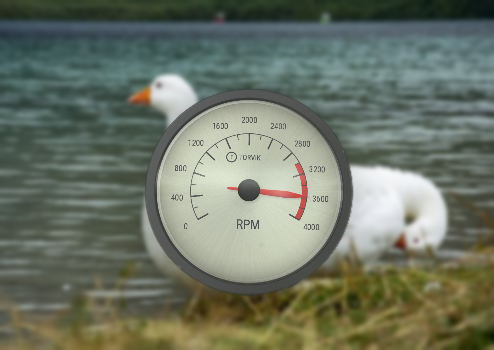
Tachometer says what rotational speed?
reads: 3600 rpm
